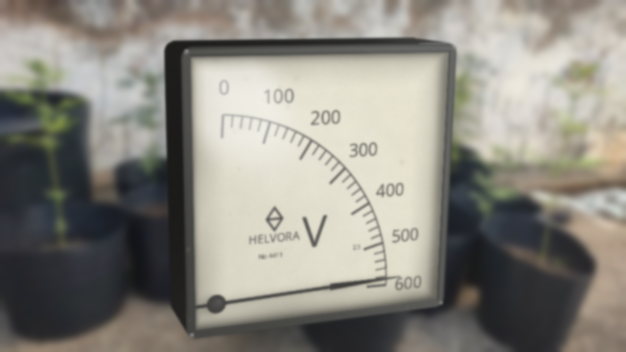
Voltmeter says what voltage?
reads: 580 V
